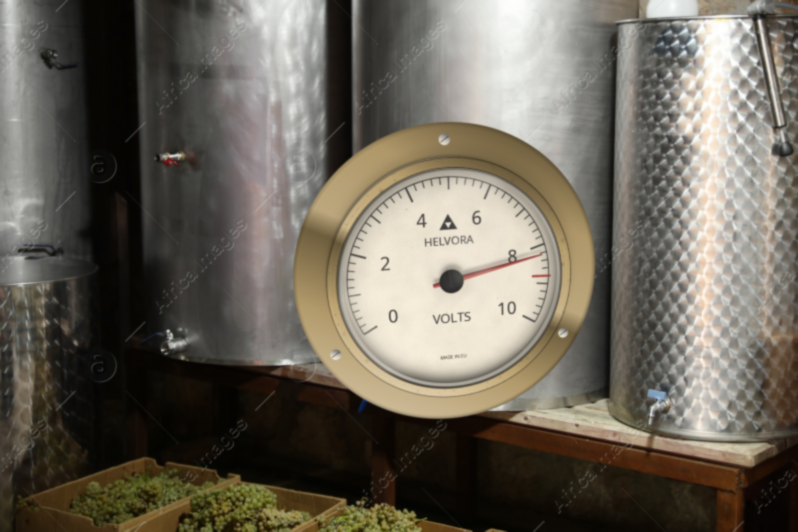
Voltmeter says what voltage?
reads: 8.2 V
